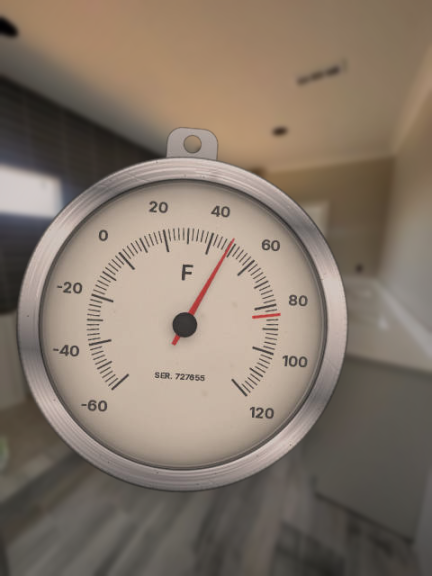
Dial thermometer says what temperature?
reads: 48 °F
